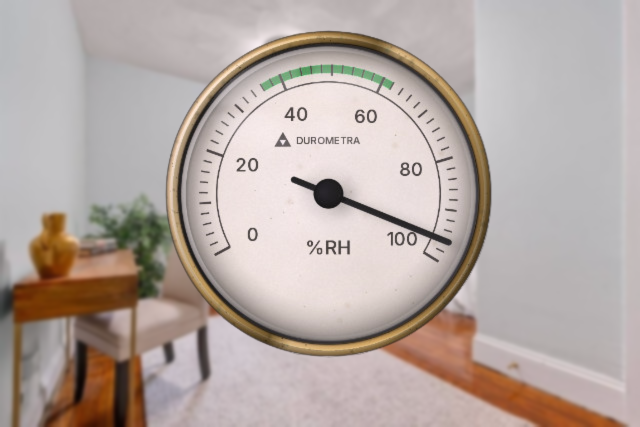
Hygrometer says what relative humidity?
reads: 96 %
